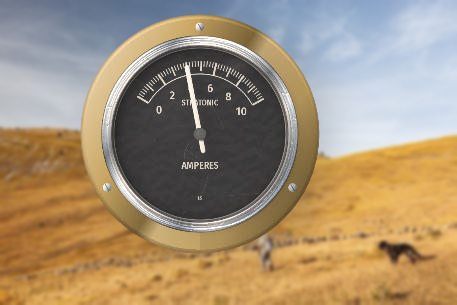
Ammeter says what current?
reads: 4 A
